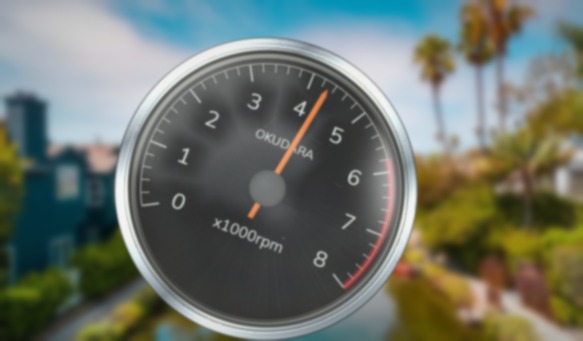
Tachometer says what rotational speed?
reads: 4300 rpm
